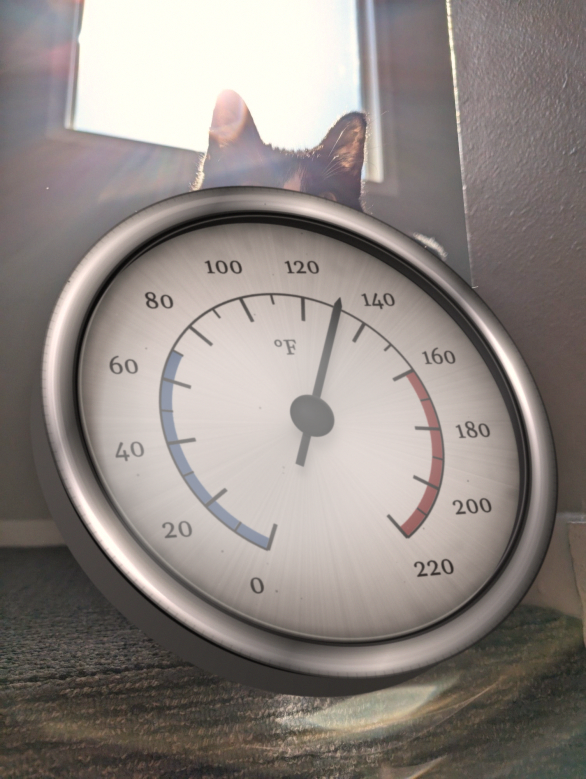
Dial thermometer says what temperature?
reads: 130 °F
